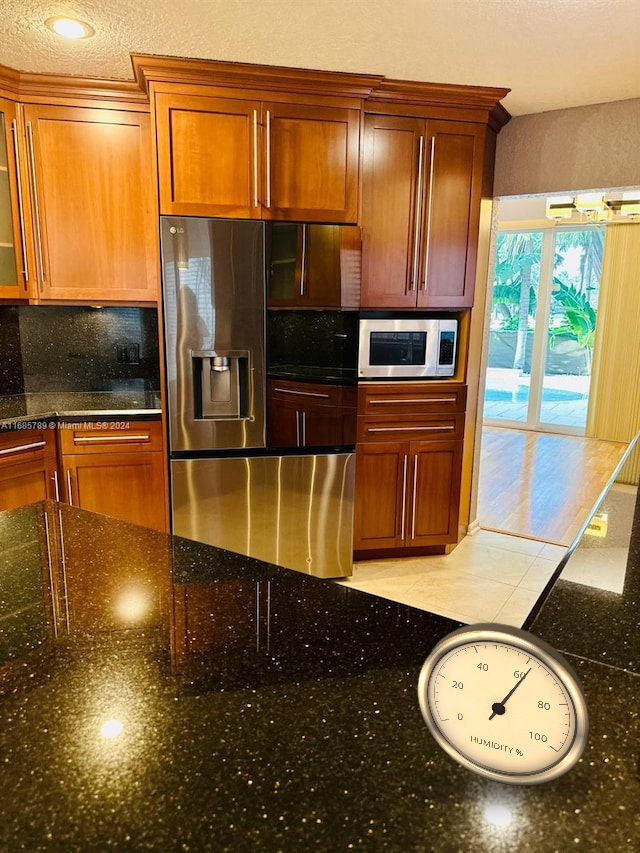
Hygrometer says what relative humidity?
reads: 62 %
